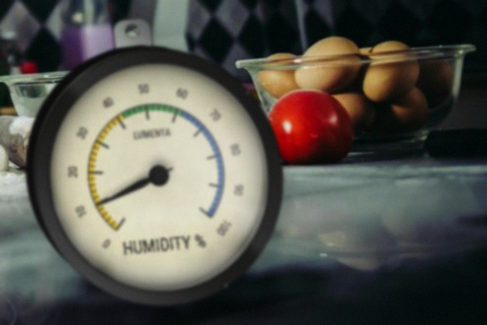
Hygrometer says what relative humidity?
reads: 10 %
